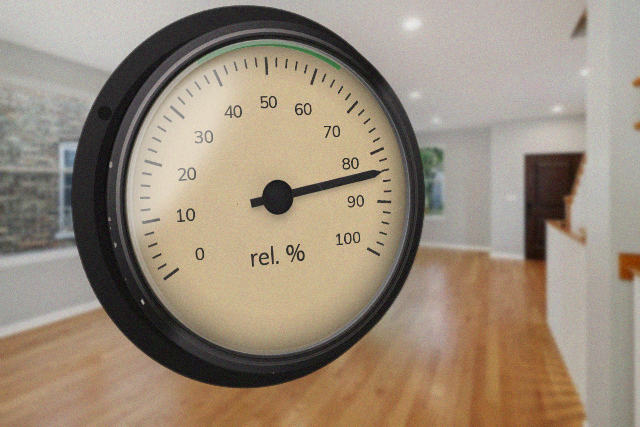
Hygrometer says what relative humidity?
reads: 84 %
